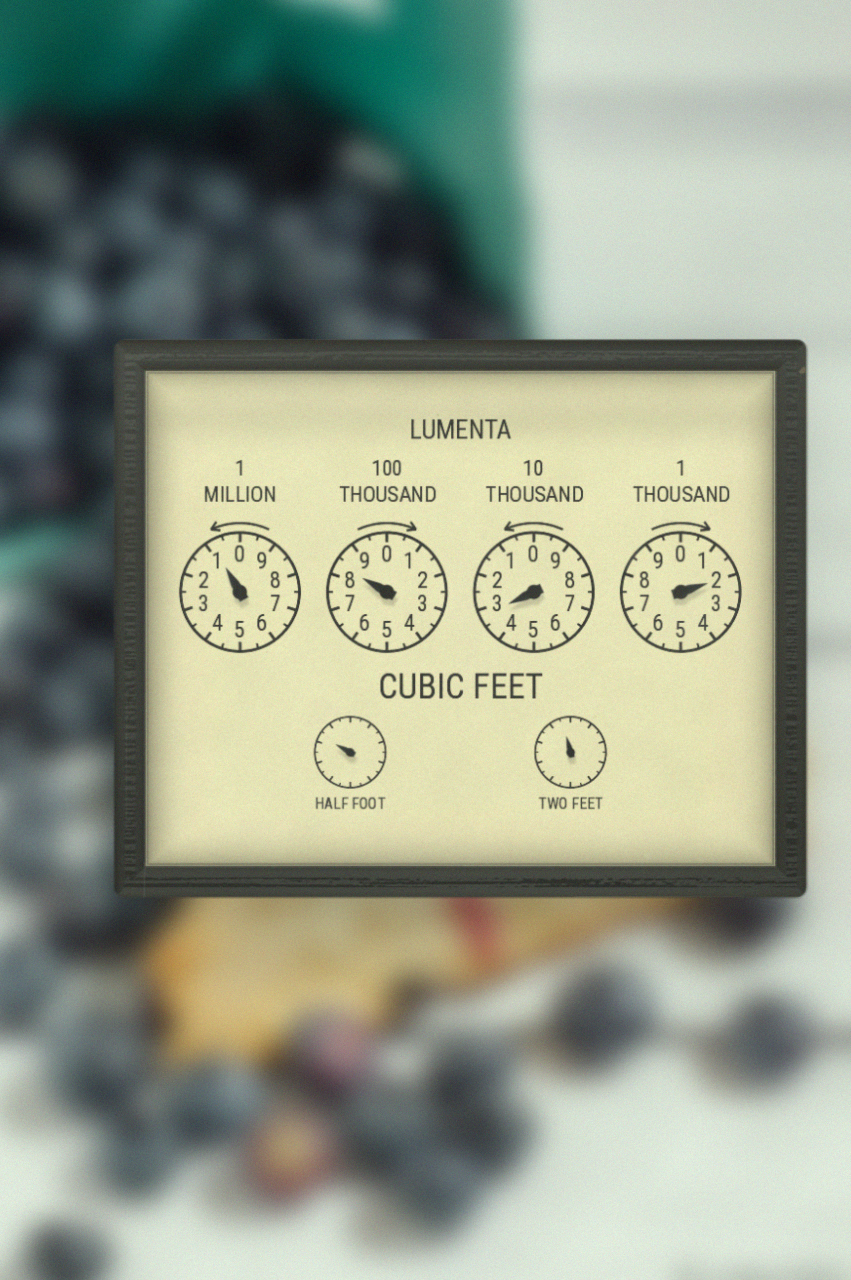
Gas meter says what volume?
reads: 83200 ft³
